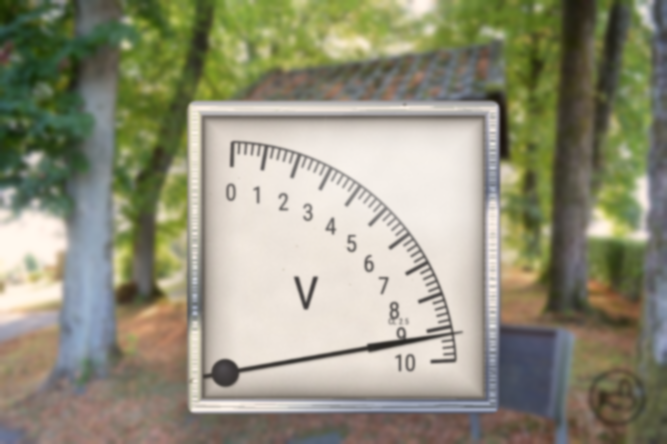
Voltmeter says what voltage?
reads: 9.2 V
